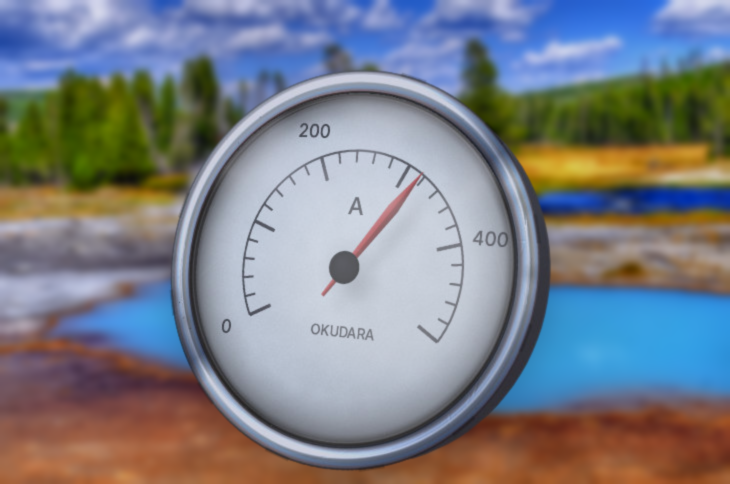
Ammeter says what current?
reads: 320 A
